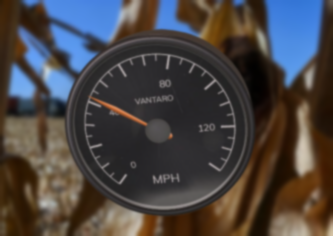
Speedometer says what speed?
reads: 42.5 mph
